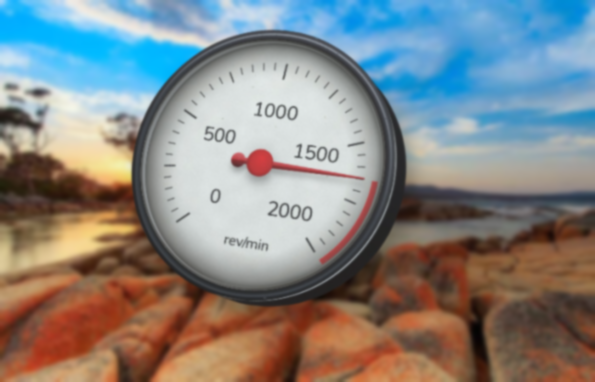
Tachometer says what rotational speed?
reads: 1650 rpm
